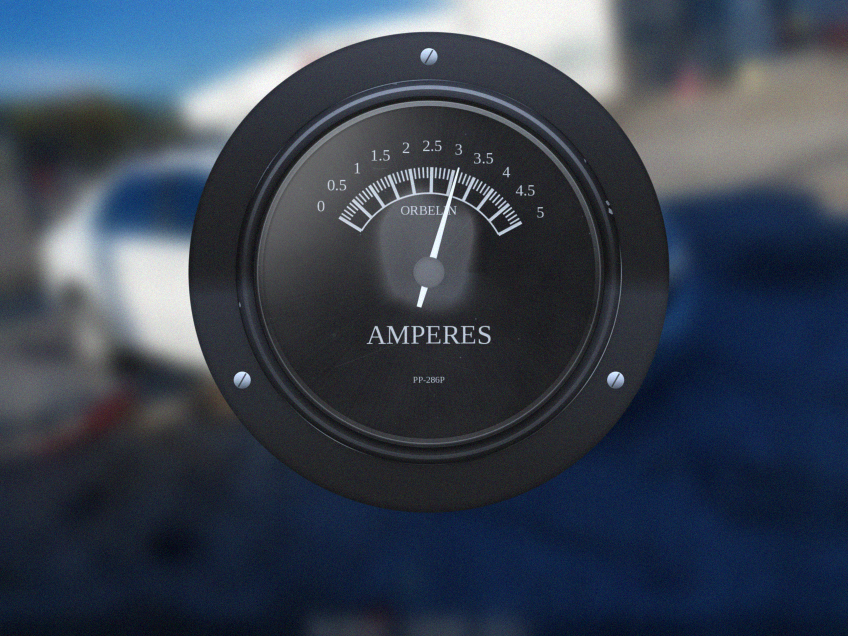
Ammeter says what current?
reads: 3.1 A
